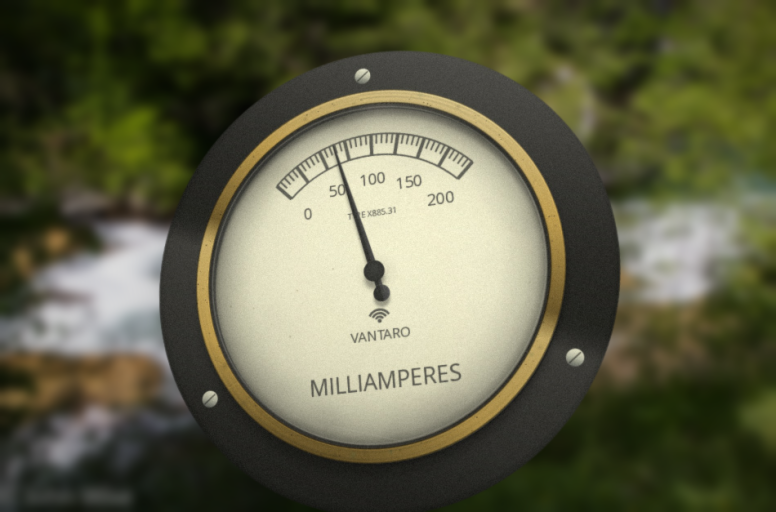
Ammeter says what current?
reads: 65 mA
